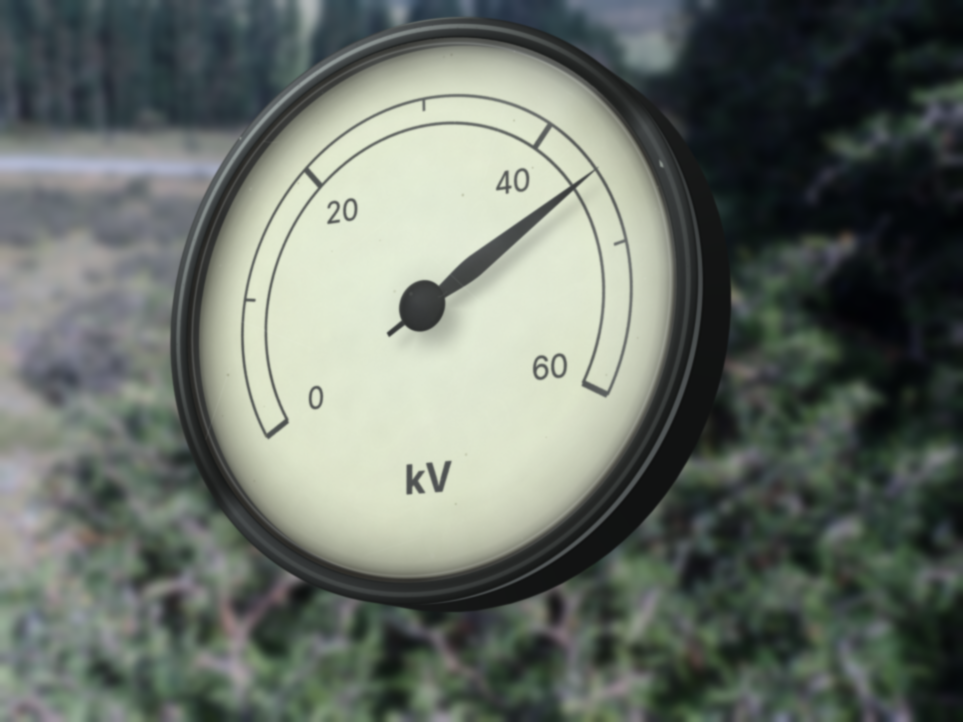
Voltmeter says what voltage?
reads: 45 kV
